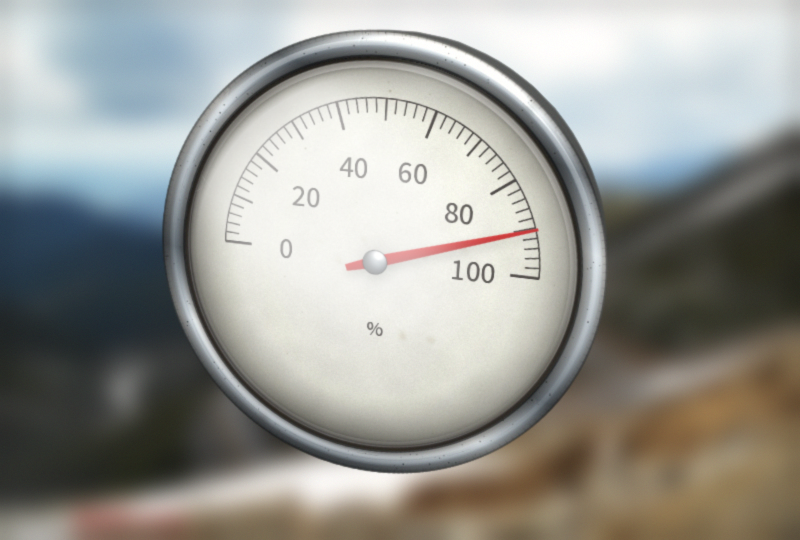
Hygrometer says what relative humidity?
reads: 90 %
